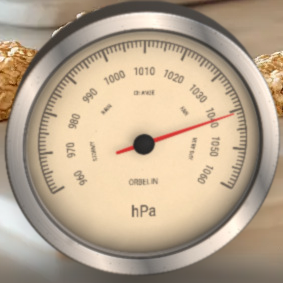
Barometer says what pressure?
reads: 1040 hPa
